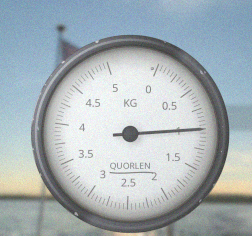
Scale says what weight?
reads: 1 kg
